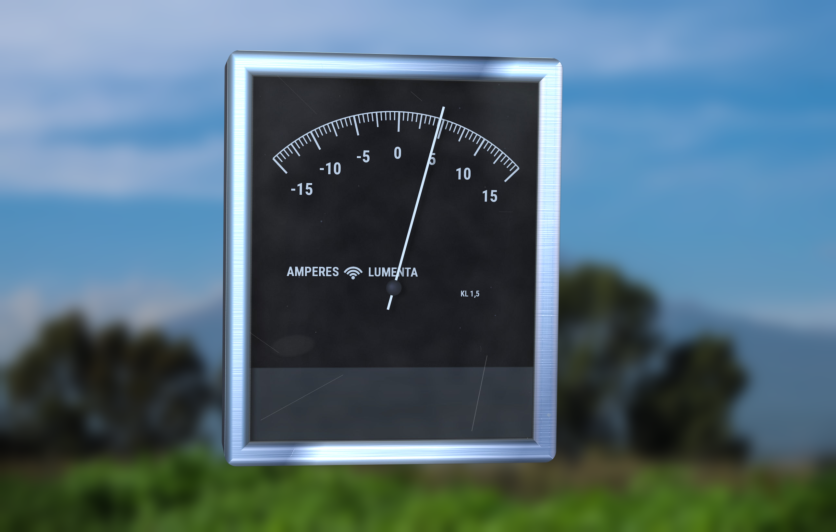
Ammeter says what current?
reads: 4.5 A
